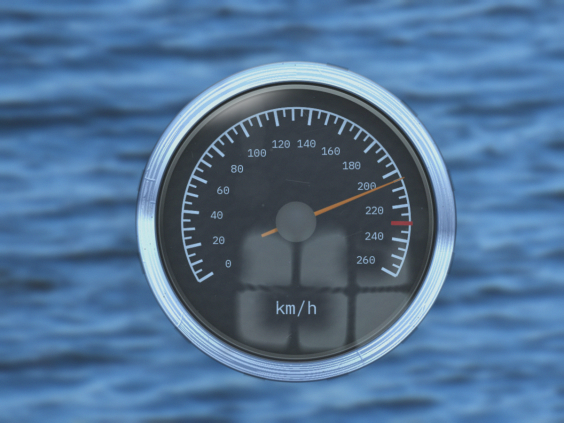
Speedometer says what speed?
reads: 205 km/h
